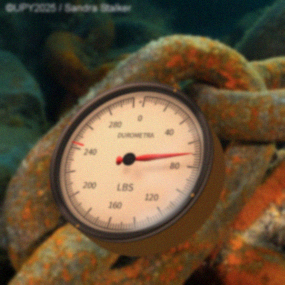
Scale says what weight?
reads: 70 lb
